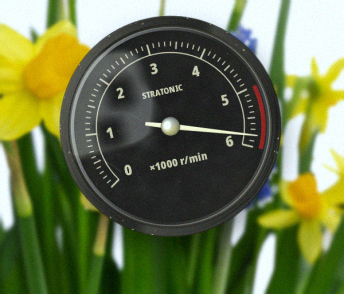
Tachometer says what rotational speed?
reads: 5800 rpm
